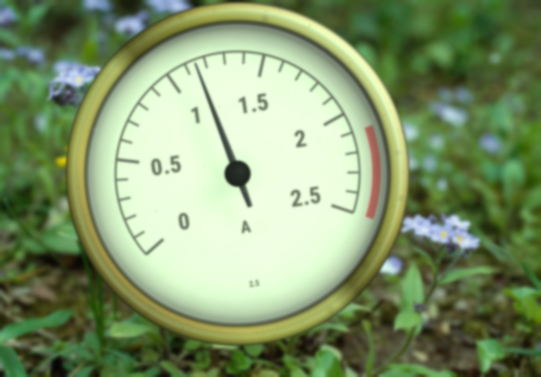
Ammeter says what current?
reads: 1.15 A
